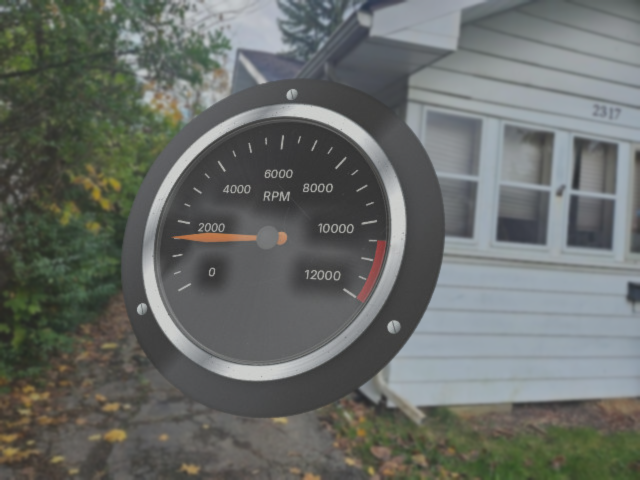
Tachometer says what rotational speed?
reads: 1500 rpm
